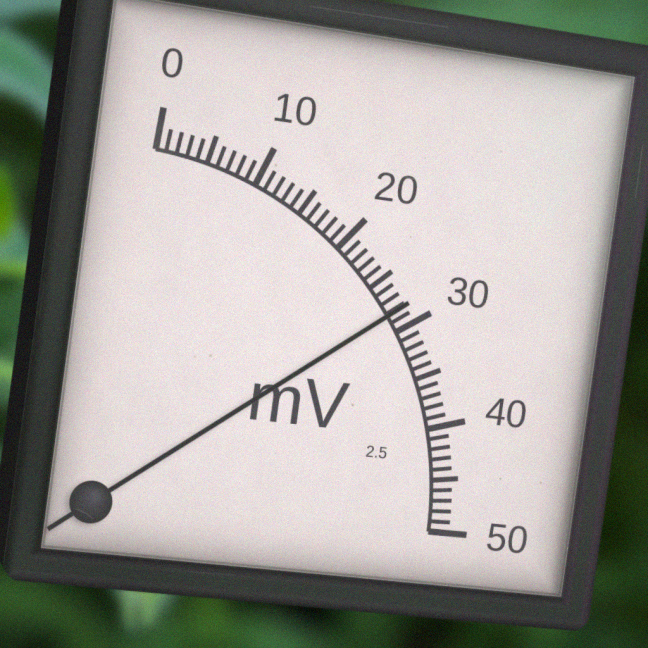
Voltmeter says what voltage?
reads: 28 mV
